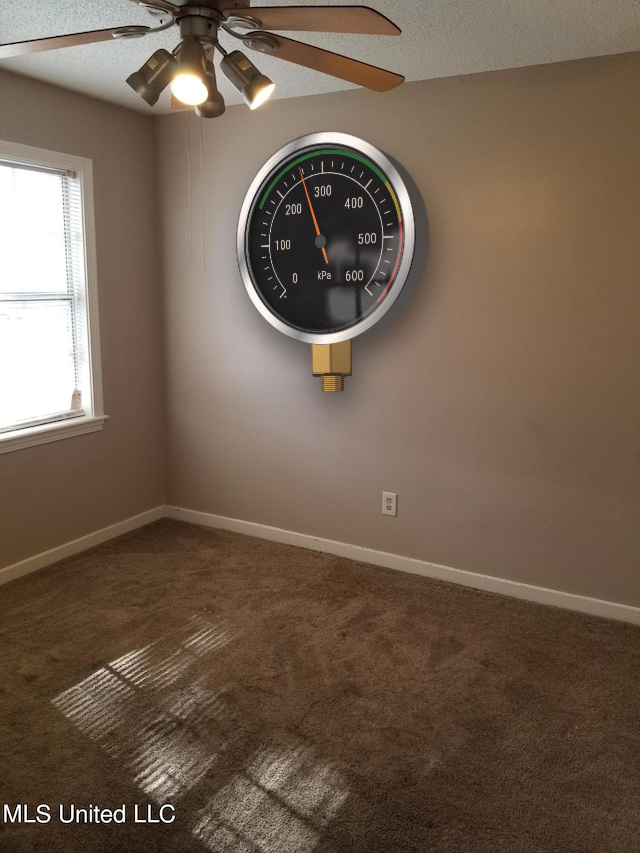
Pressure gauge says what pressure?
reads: 260 kPa
